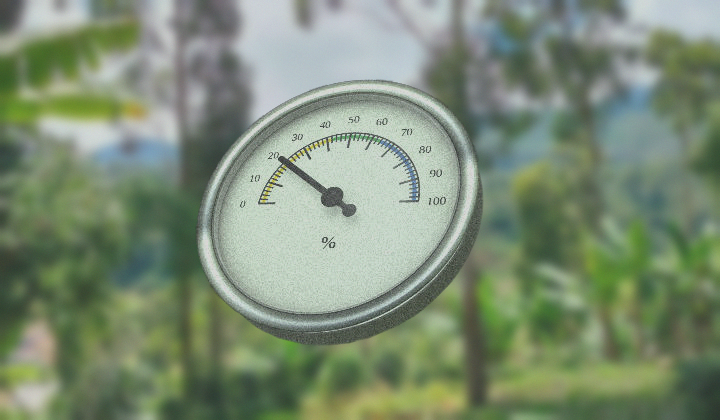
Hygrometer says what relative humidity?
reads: 20 %
